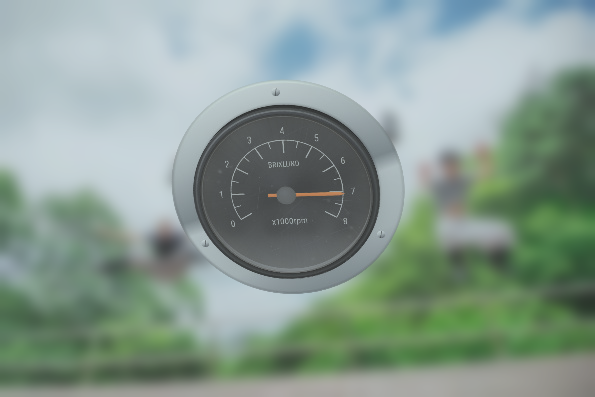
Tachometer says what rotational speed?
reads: 7000 rpm
